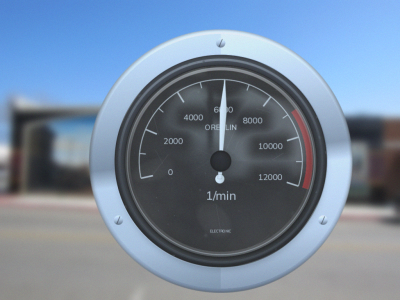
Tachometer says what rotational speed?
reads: 6000 rpm
